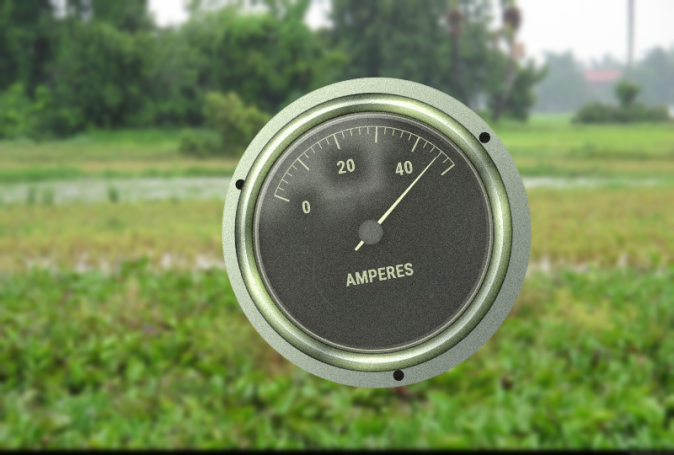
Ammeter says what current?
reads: 46 A
